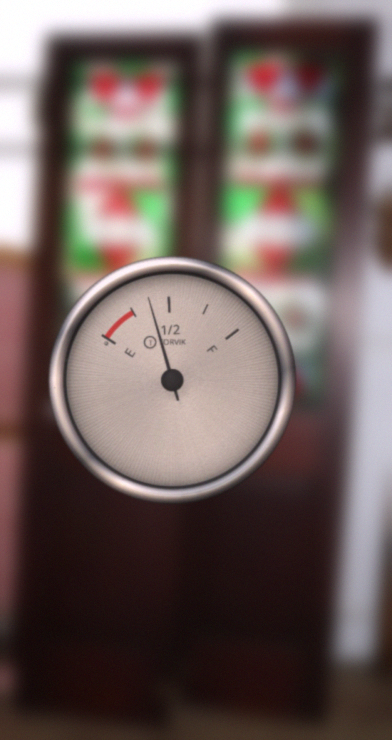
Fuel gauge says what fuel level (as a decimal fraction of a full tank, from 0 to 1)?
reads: 0.375
